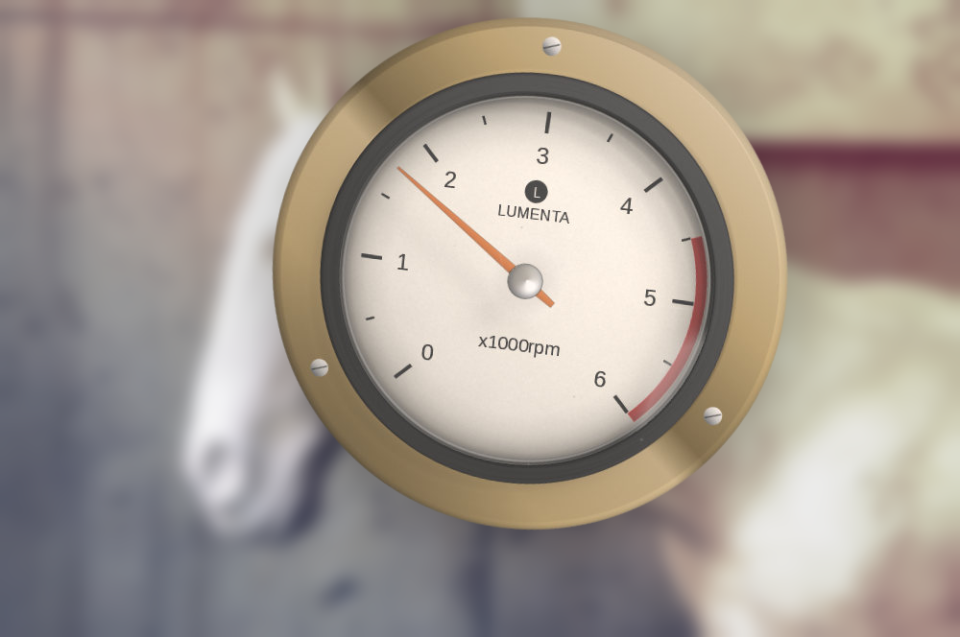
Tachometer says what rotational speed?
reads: 1750 rpm
